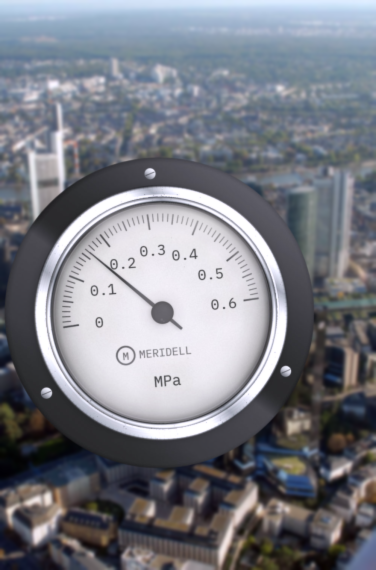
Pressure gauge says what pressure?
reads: 0.16 MPa
